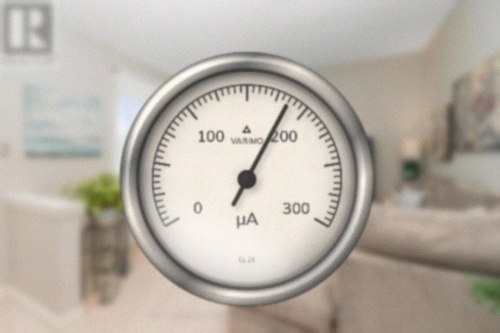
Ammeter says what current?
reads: 185 µA
